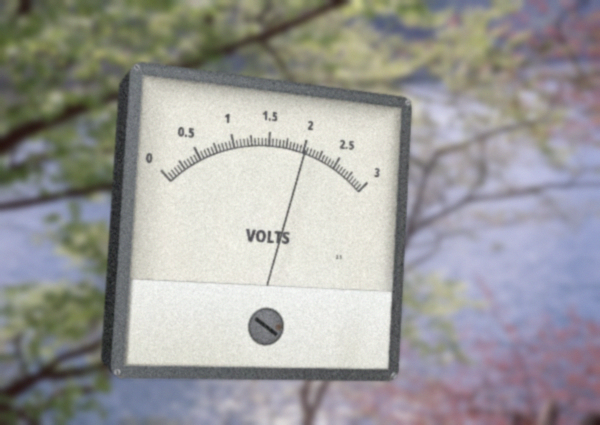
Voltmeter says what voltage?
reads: 2 V
